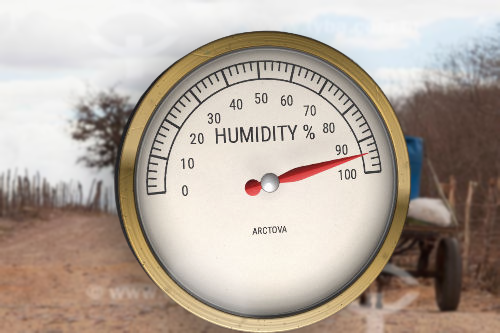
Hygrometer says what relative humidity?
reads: 94 %
